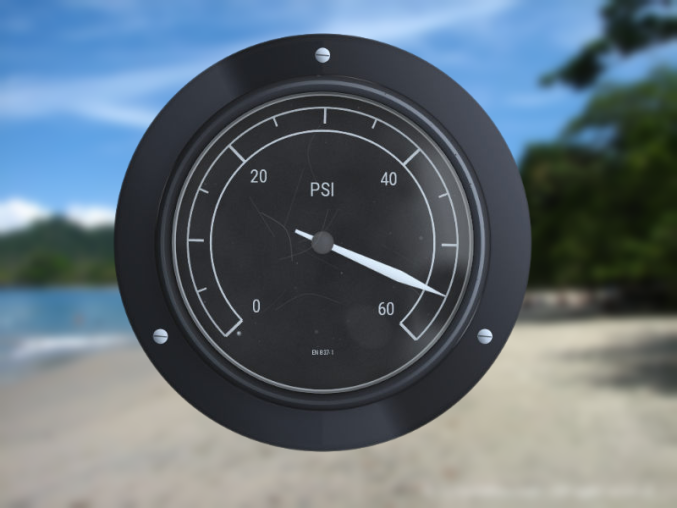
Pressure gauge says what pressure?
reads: 55 psi
